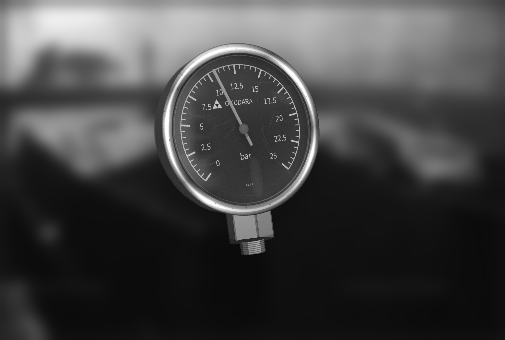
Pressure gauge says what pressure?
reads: 10.5 bar
